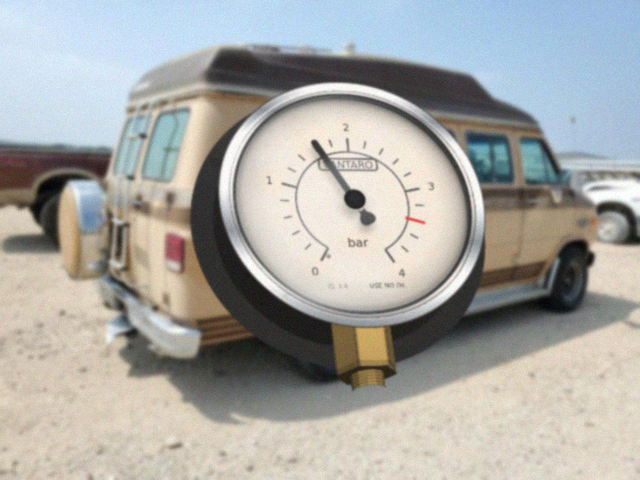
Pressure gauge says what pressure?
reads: 1.6 bar
